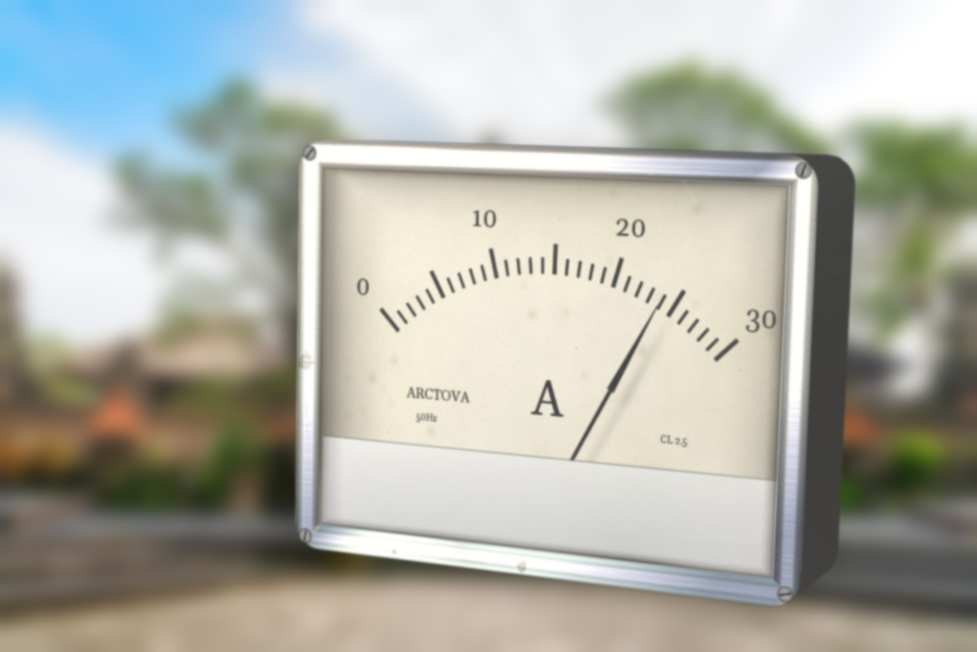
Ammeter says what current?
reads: 24 A
